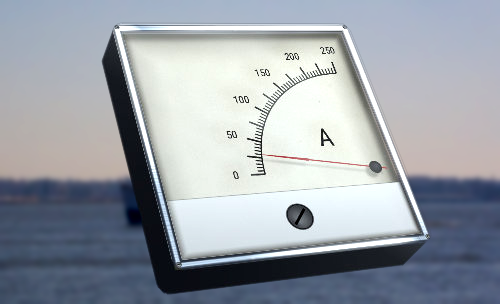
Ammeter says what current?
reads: 25 A
